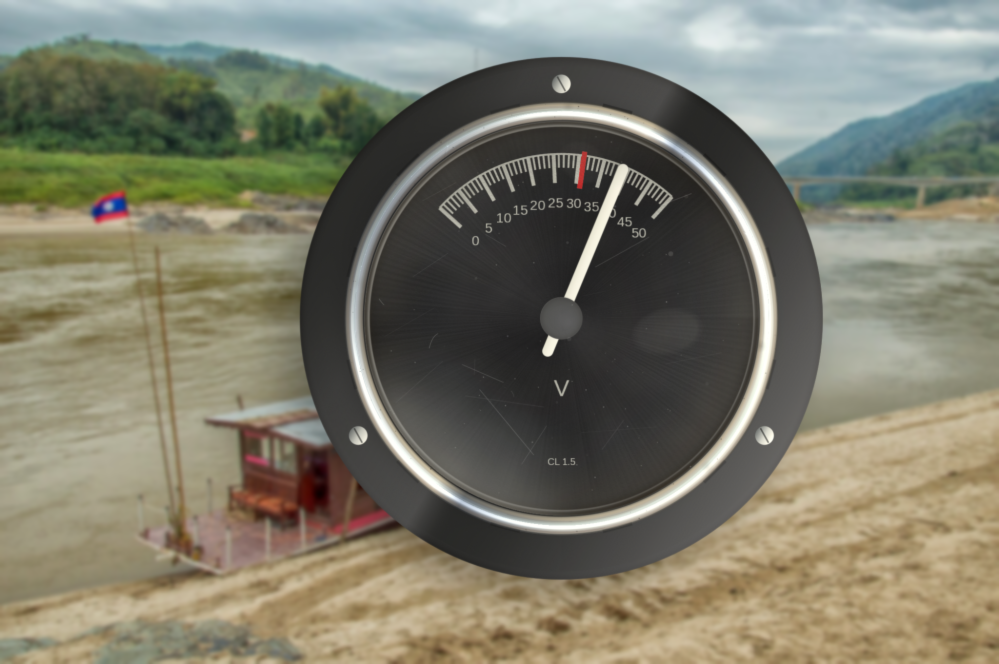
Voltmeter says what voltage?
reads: 39 V
